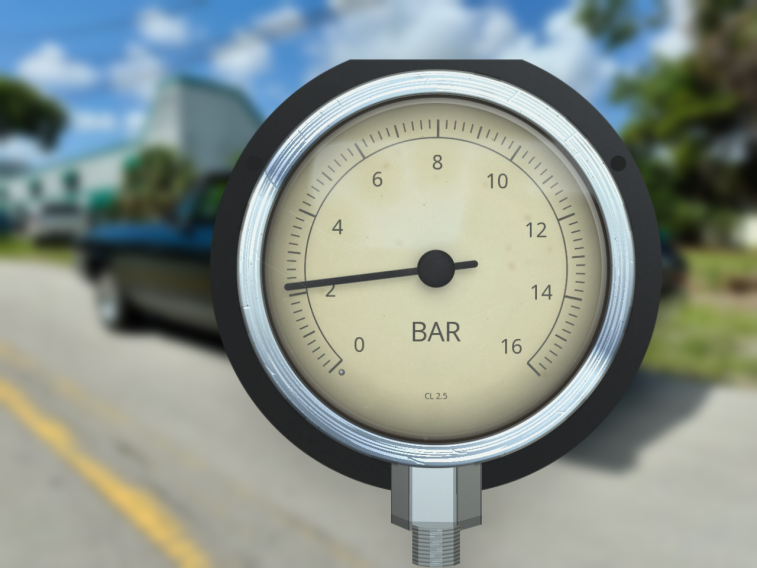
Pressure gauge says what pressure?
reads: 2.2 bar
